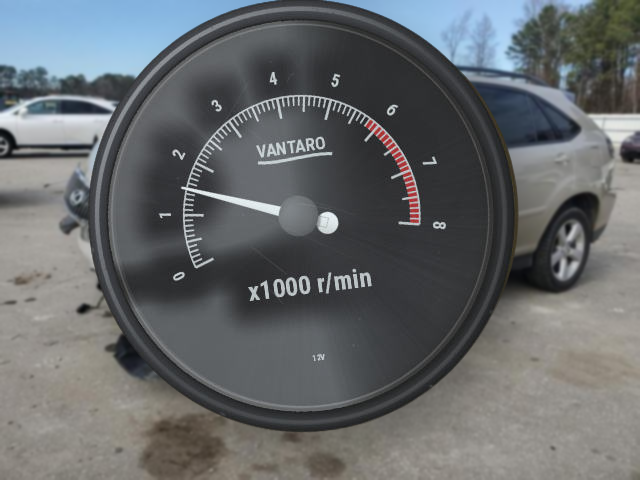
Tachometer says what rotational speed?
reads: 1500 rpm
